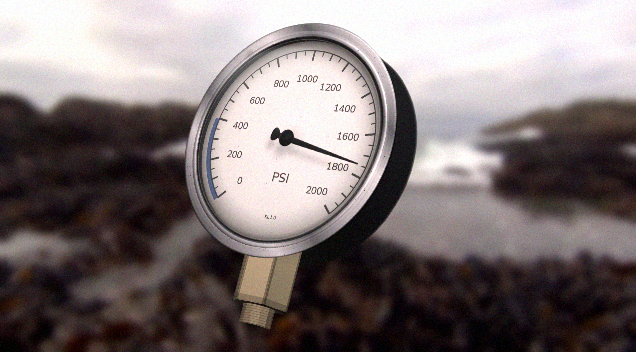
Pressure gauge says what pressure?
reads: 1750 psi
